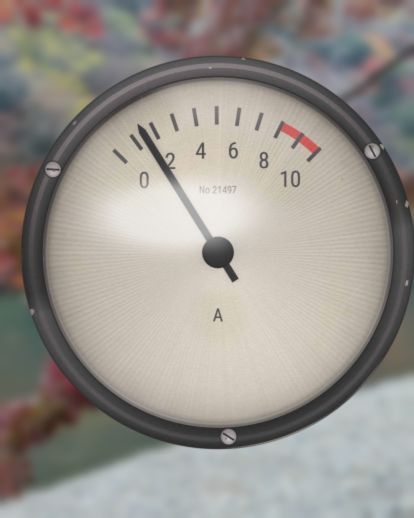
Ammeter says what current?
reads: 1.5 A
